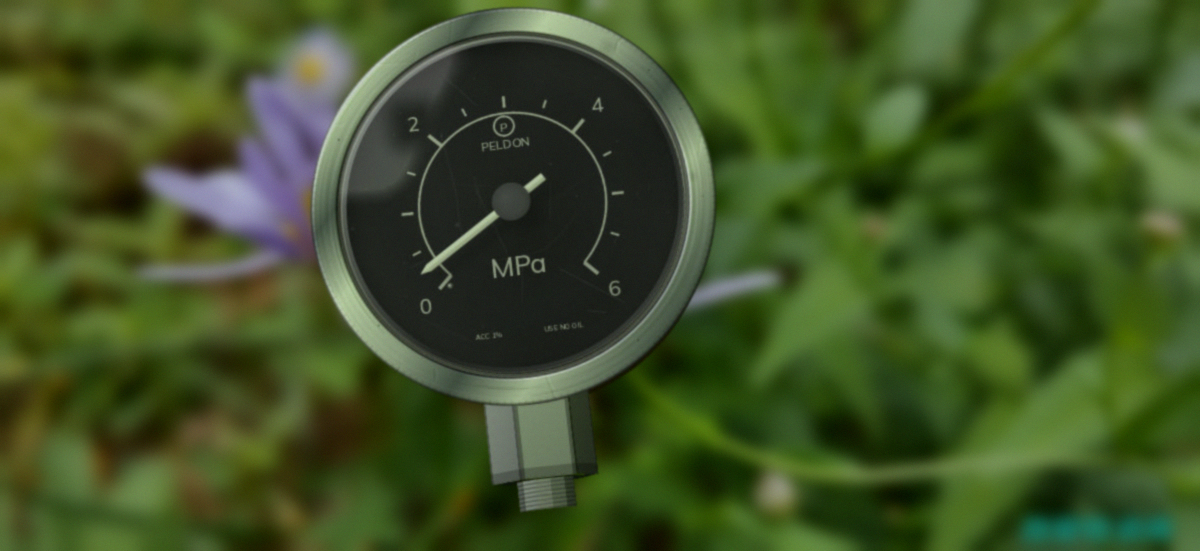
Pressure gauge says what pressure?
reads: 0.25 MPa
